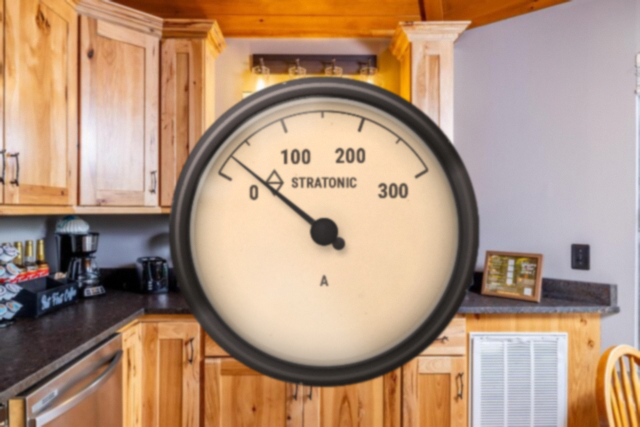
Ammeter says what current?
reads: 25 A
